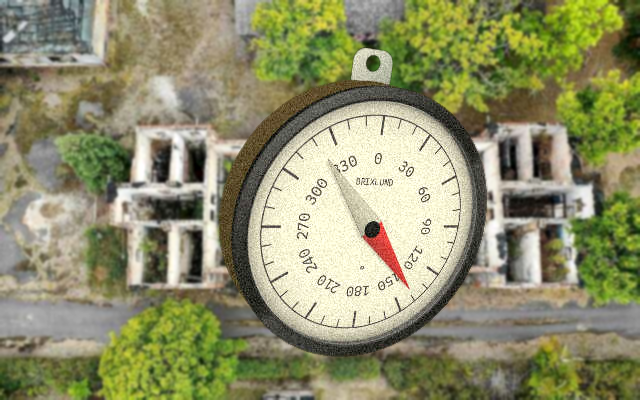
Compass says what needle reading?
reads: 140 °
